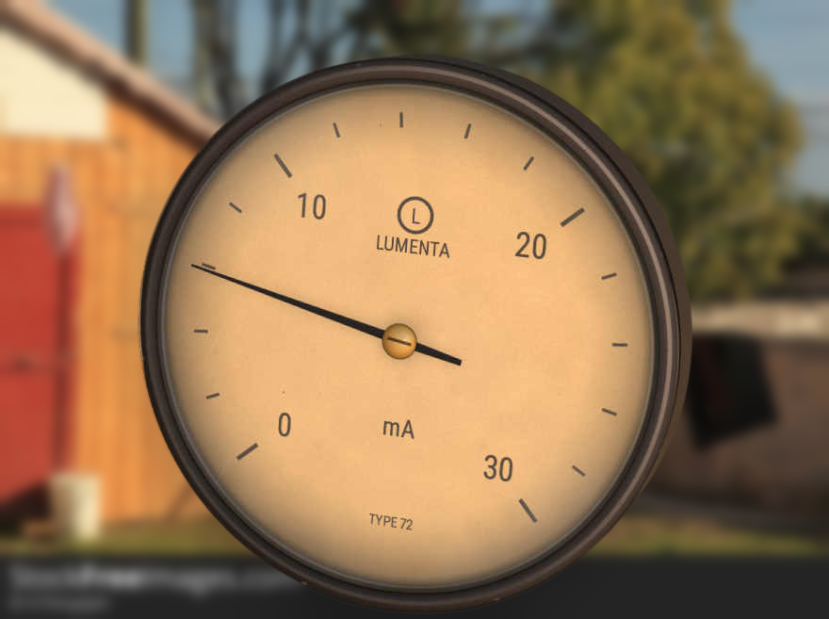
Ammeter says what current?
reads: 6 mA
